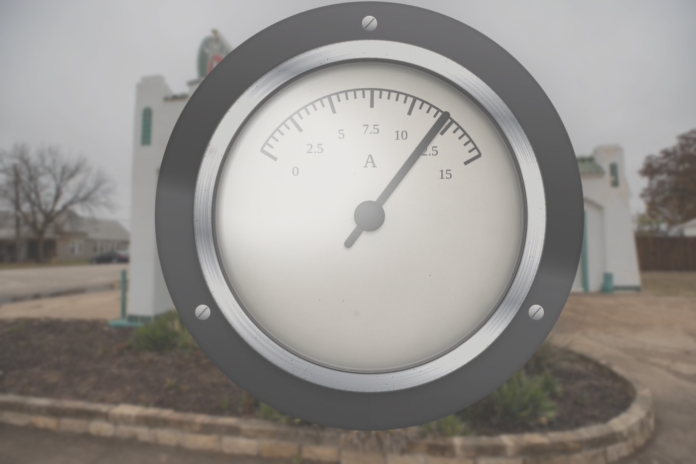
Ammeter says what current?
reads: 12 A
